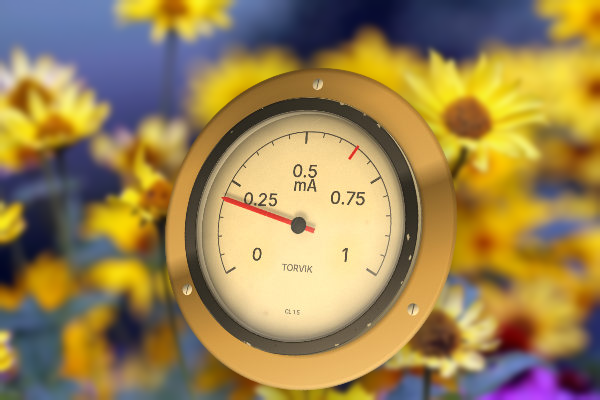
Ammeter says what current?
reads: 0.2 mA
